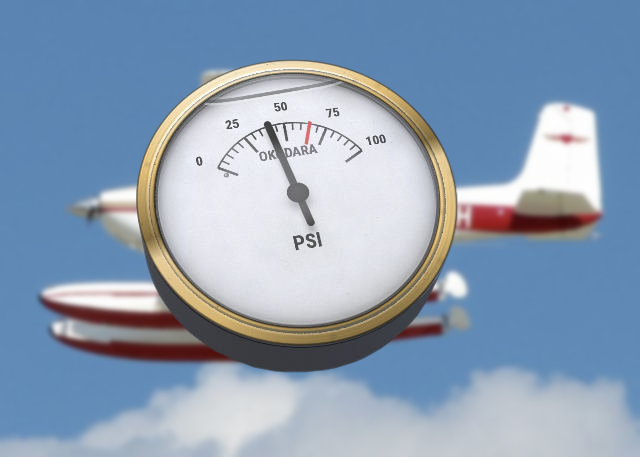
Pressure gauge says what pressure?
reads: 40 psi
